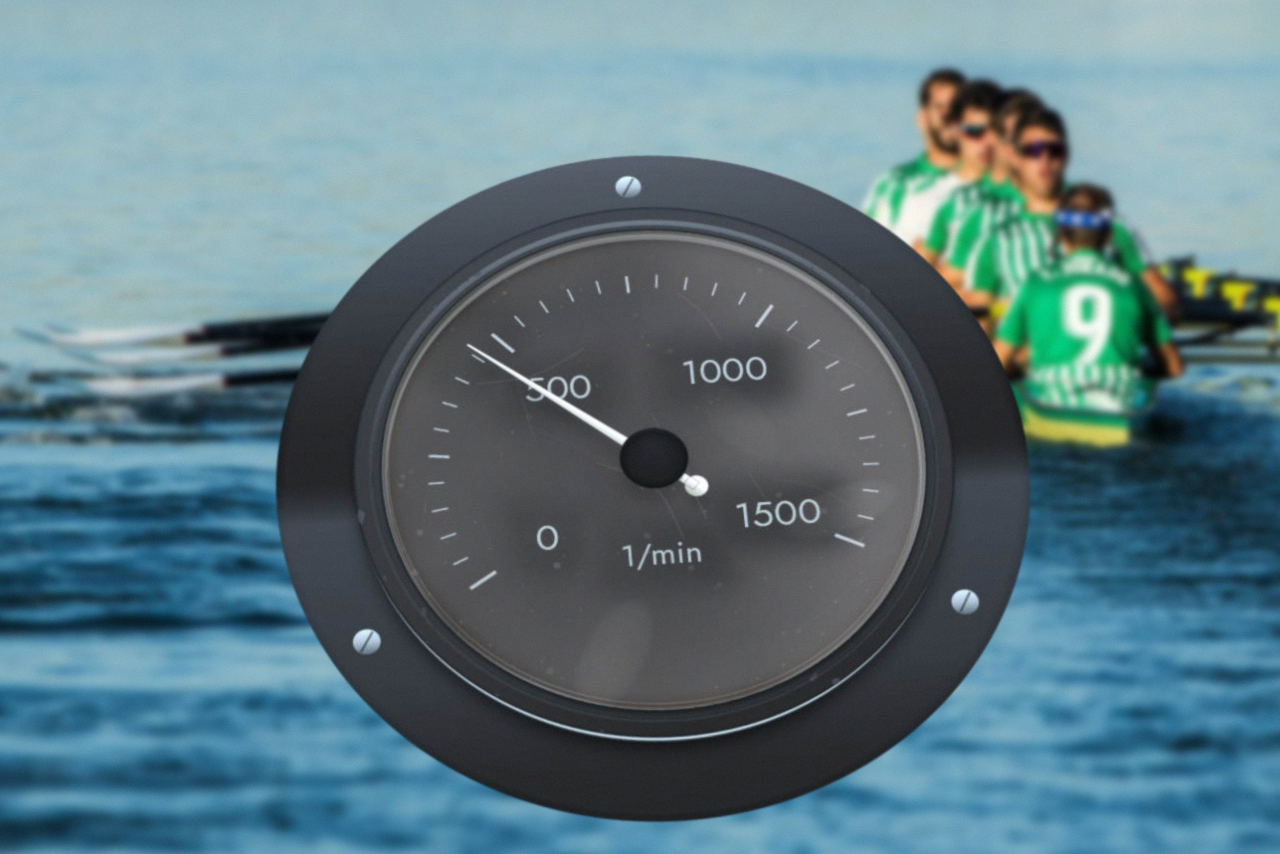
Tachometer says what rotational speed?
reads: 450 rpm
